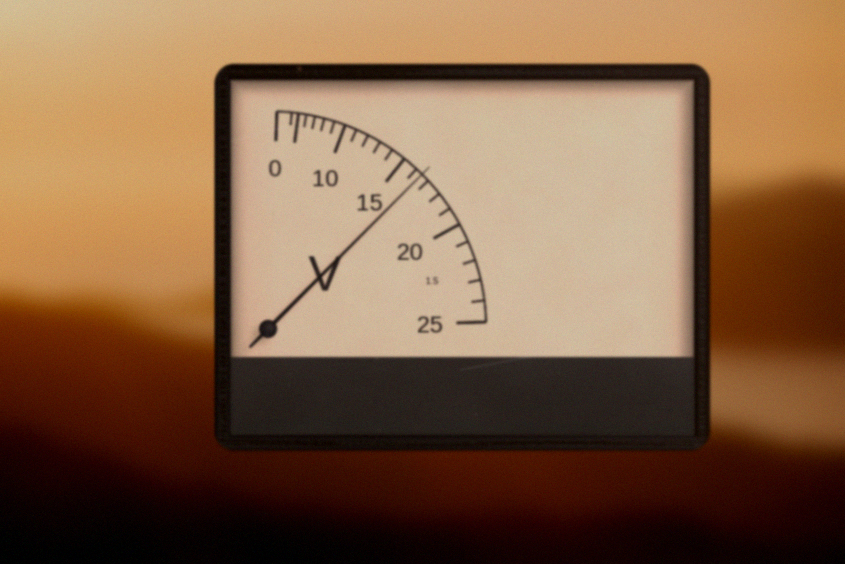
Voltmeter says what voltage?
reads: 16.5 V
